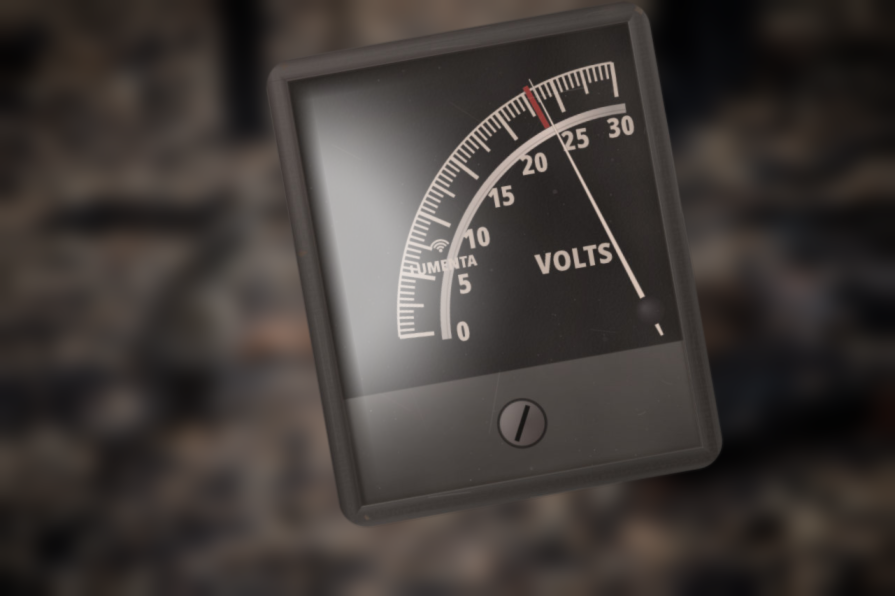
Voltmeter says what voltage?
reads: 23.5 V
